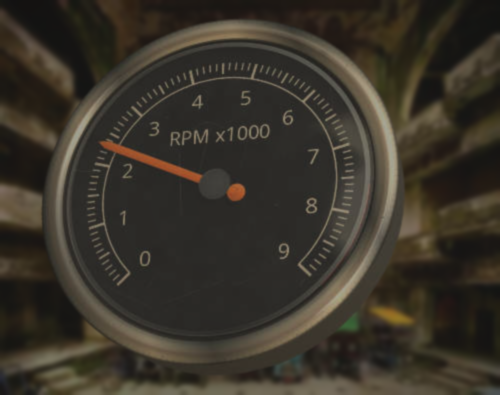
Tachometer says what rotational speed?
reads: 2300 rpm
